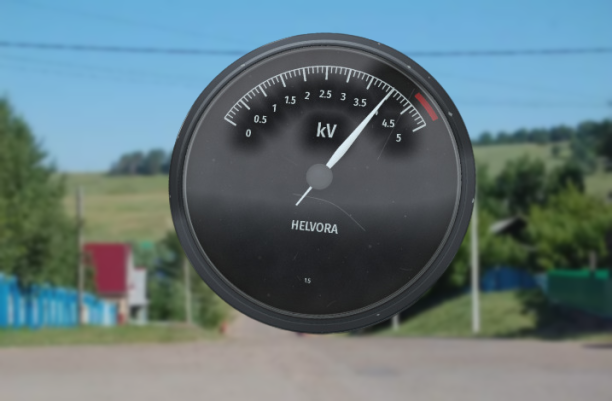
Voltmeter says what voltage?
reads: 4 kV
